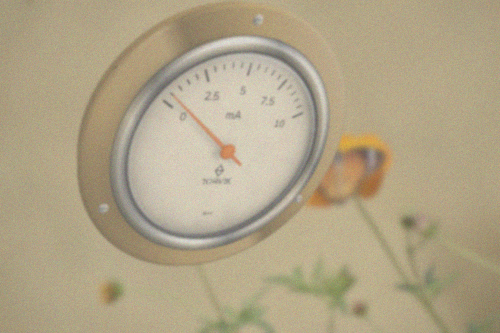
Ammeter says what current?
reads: 0.5 mA
